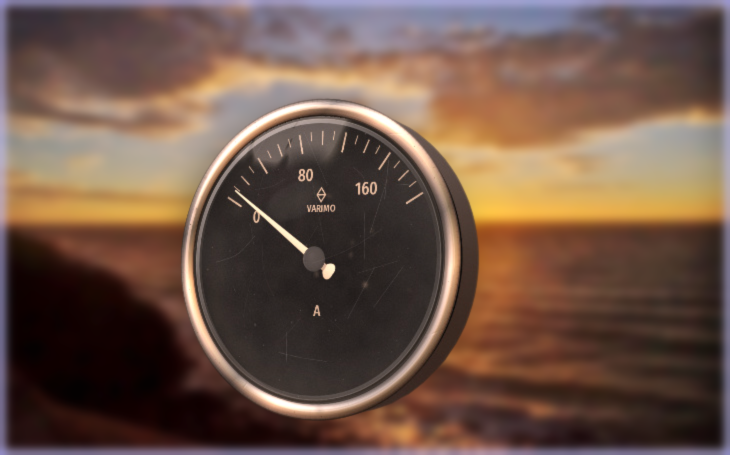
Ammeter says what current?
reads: 10 A
